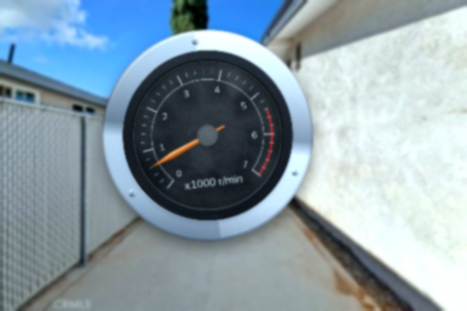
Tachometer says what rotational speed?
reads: 600 rpm
